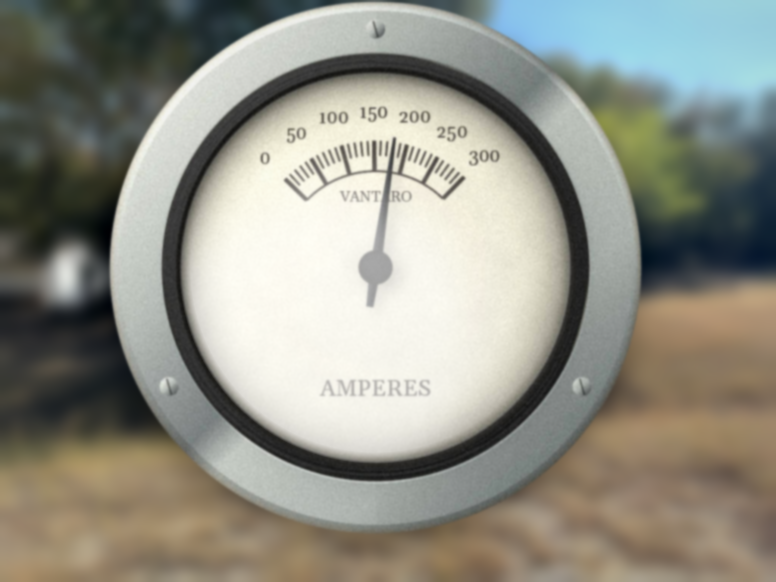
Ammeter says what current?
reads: 180 A
